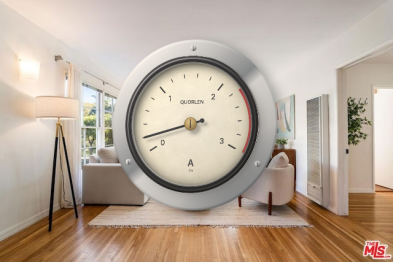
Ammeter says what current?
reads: 0.2 A
